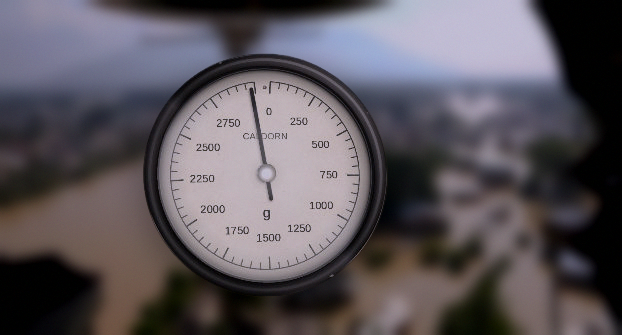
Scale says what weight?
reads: 2975 g
